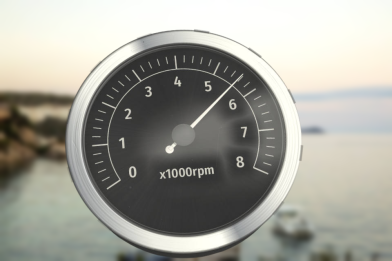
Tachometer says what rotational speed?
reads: 5600 rpm
